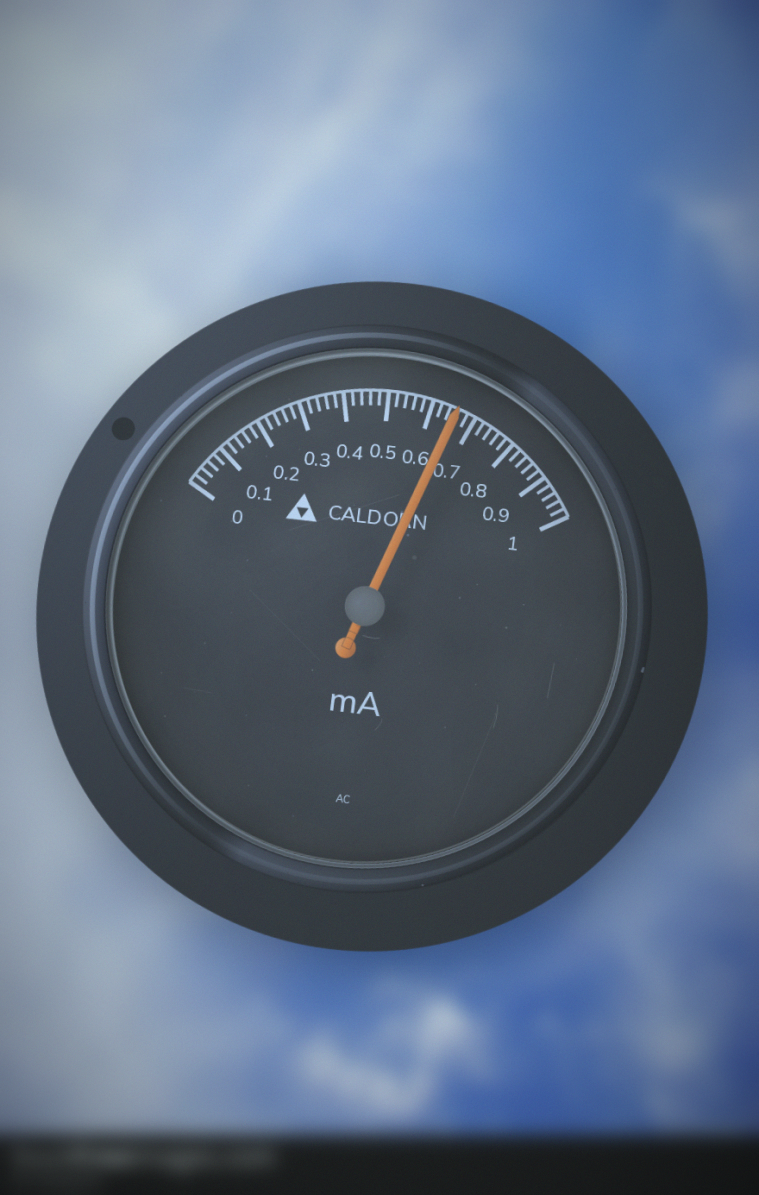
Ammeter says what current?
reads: 0.66 mA
